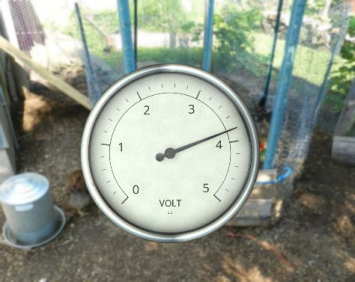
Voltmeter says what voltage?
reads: 3.8 V
